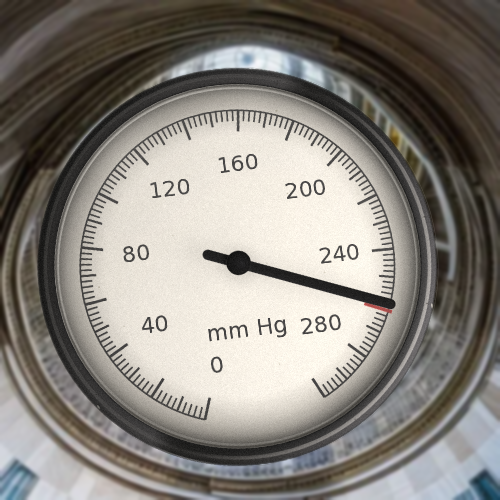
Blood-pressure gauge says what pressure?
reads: 260 mmHg
